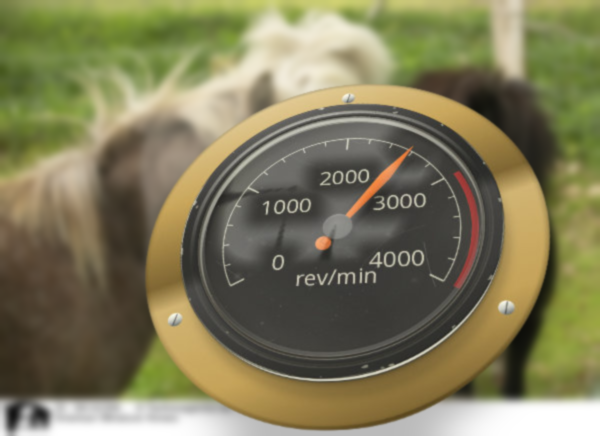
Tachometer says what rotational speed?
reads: 2600 rpm
